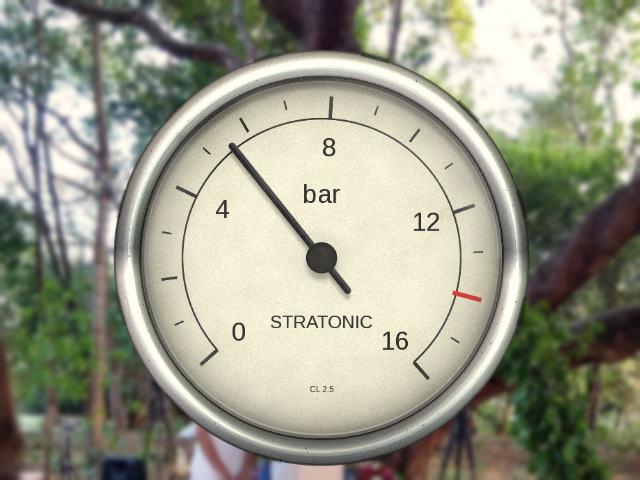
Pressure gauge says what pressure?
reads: 5.5 bar
